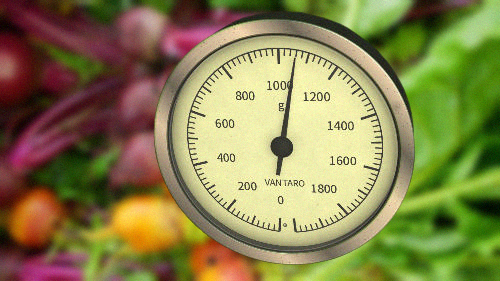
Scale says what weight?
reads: 1060 g
